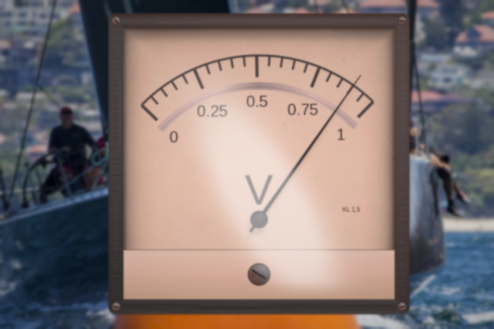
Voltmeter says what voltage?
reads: 0.9 V
